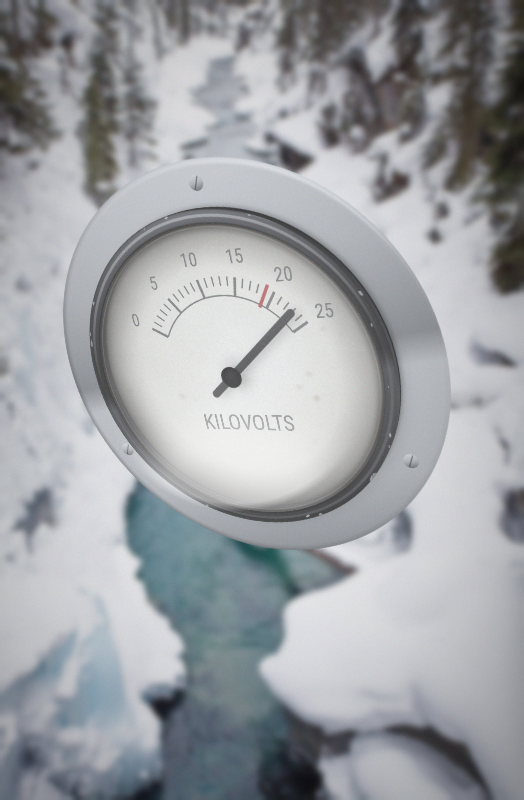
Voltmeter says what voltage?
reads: 23 kV
